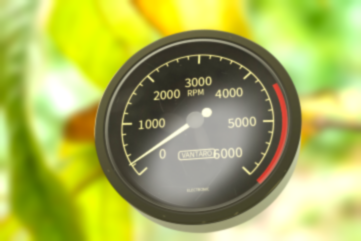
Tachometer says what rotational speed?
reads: 200 rpm
